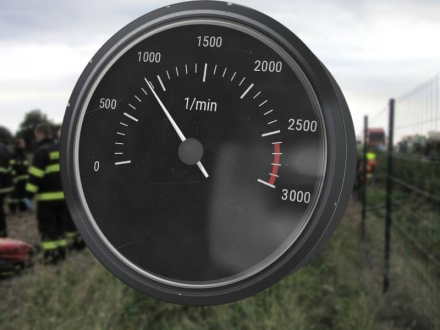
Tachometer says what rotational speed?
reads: 900 rpm
